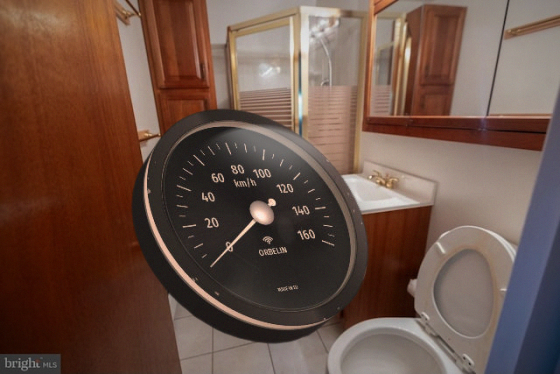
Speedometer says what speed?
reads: 0 km/h
